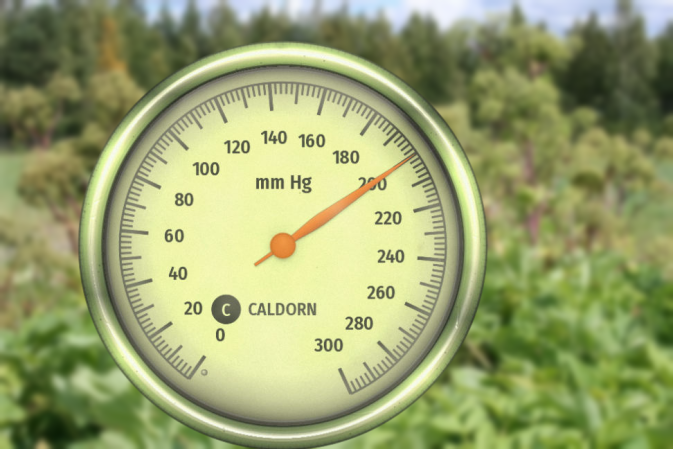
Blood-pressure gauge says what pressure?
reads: 200 mmHg
